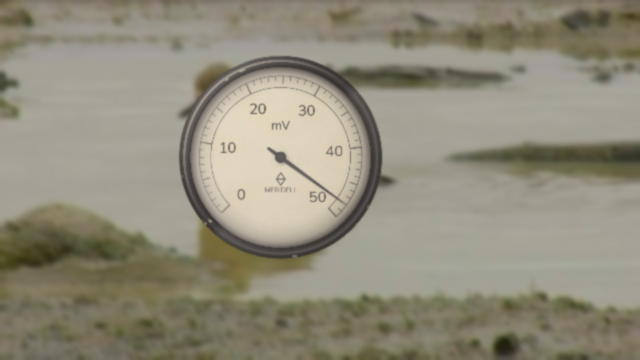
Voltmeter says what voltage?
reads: 48 mV
